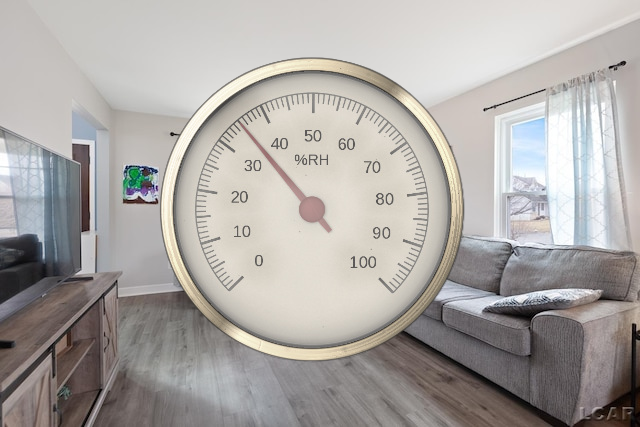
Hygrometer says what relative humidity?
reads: 35 %
